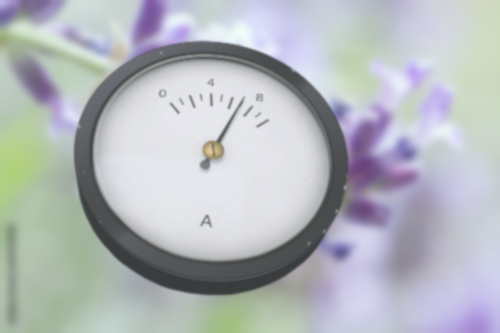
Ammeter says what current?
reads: 7 A
